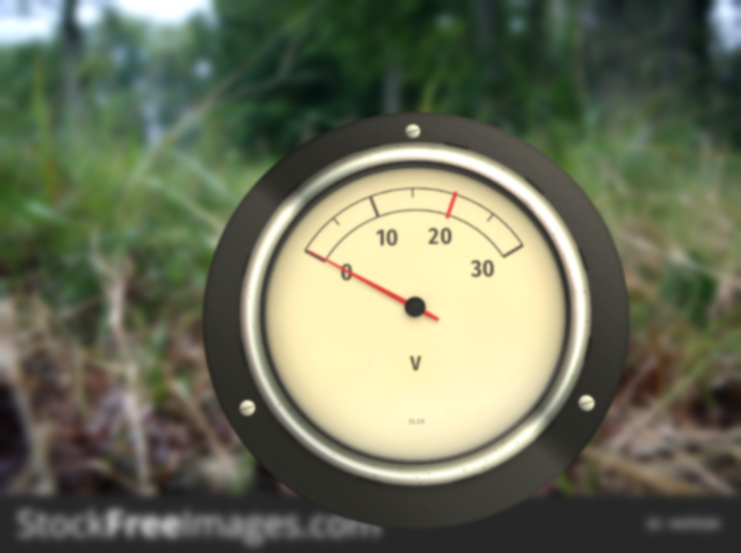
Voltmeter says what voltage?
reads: 0 V
